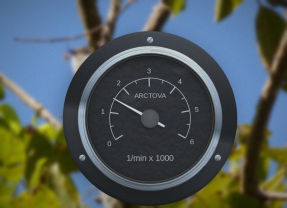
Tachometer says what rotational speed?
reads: 1500 rpm
